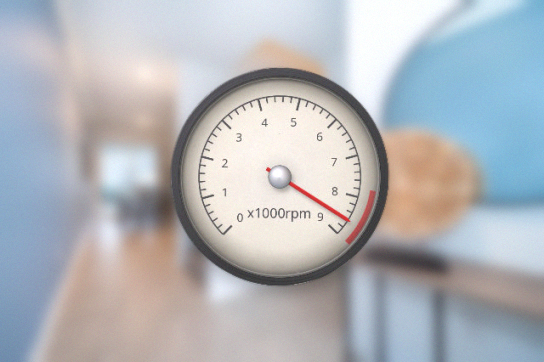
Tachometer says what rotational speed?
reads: 8600 rpm
